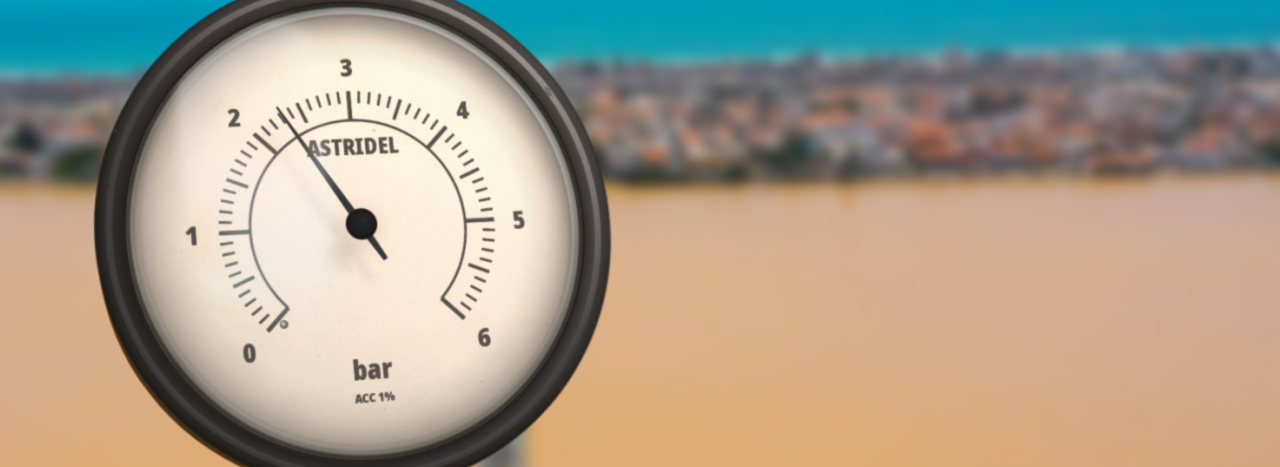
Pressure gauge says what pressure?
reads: 2.3 bar
